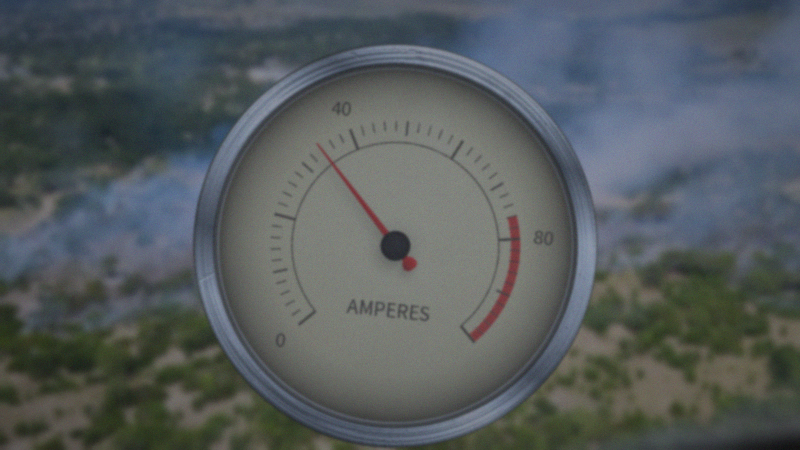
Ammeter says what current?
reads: 34 A
